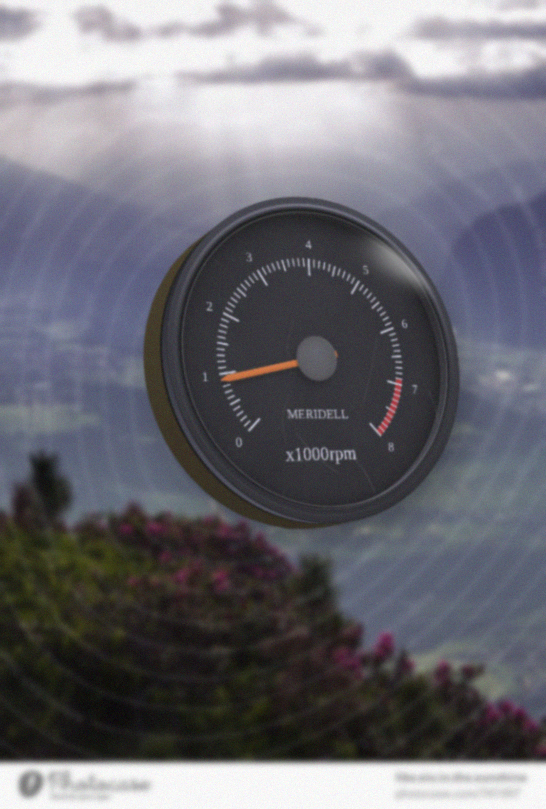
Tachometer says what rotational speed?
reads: 900 rpm
